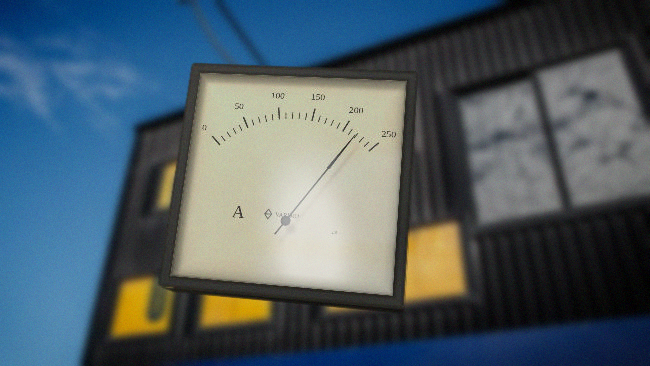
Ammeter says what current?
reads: 220 A
